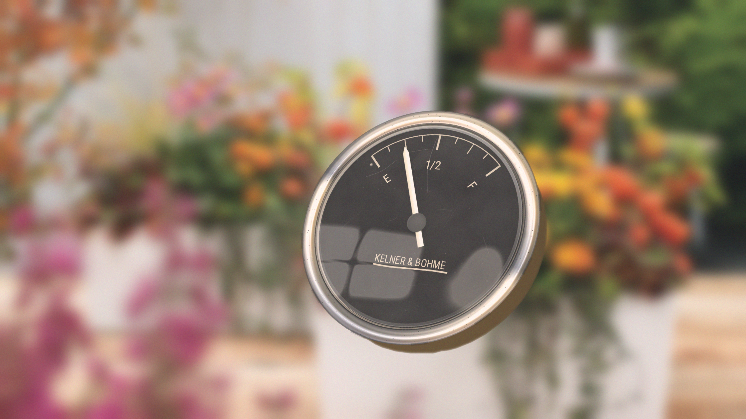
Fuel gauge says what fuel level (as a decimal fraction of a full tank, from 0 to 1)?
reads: 0.25
